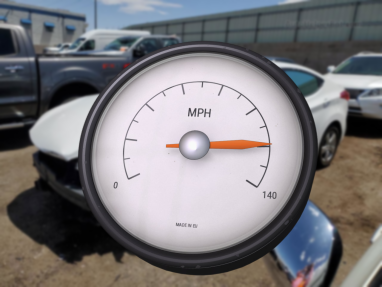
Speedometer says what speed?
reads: 120 mph
